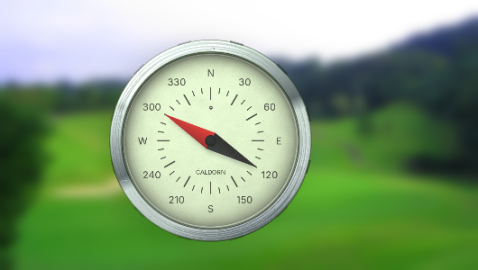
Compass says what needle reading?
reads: 300 °
